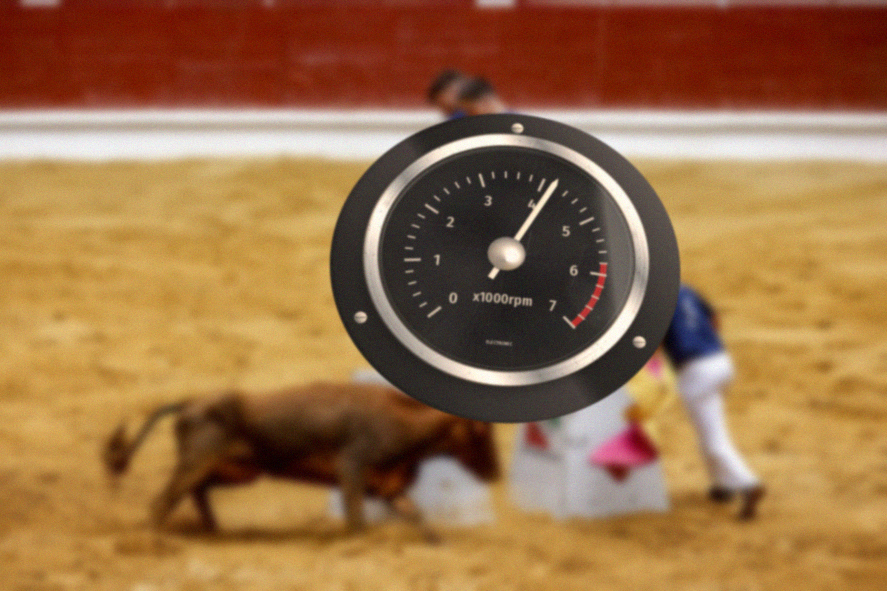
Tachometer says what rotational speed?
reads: 4200 rpm
